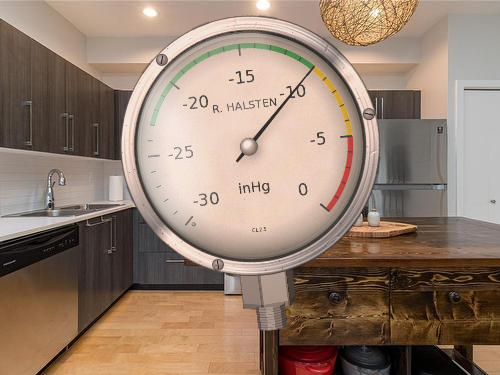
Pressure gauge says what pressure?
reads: -10 inHg
